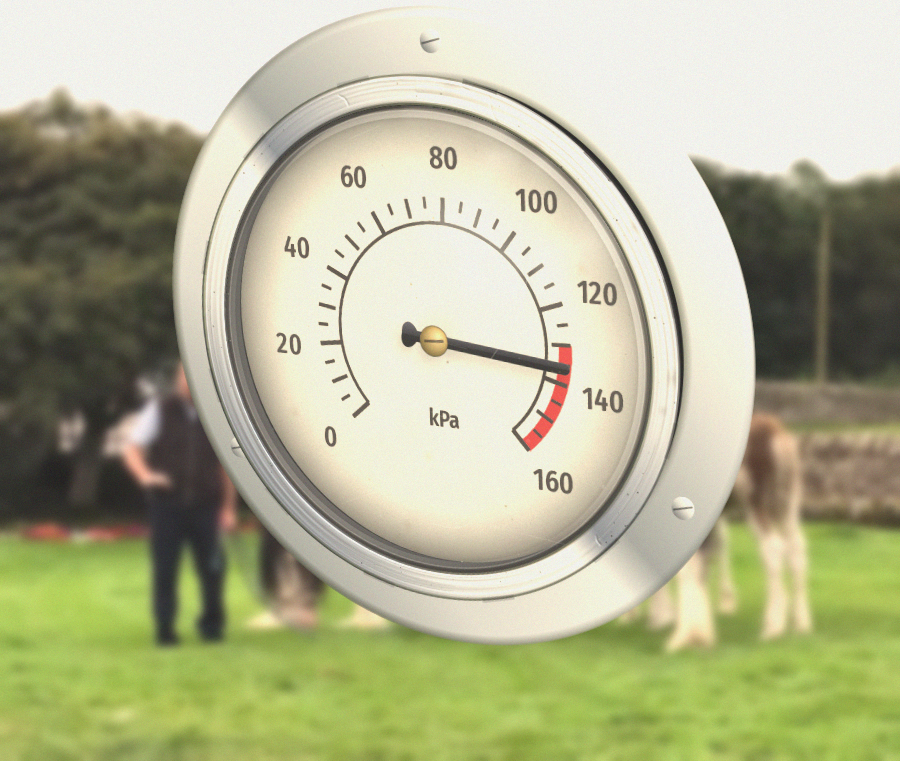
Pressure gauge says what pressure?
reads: 135 kPa
